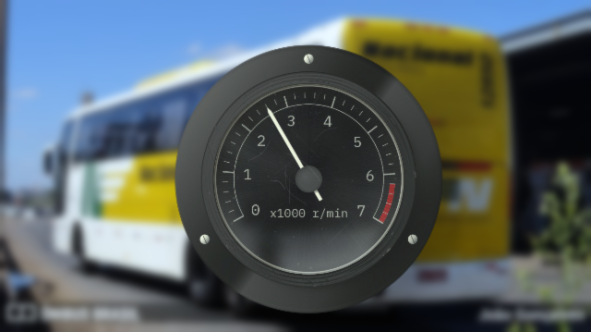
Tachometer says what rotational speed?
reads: 2600 rpm
